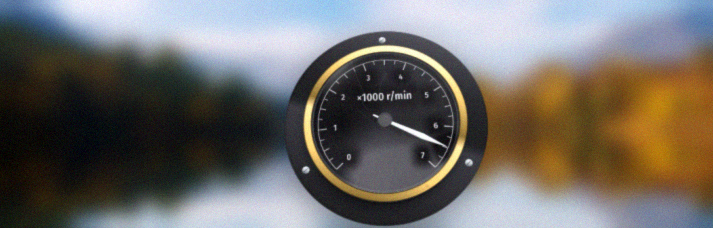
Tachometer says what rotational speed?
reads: 6500 rpm
